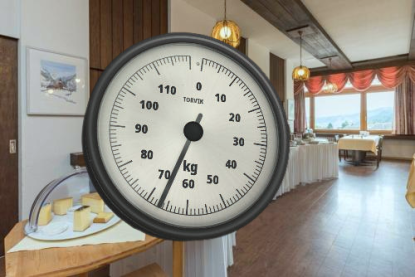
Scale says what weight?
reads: 67 kg
